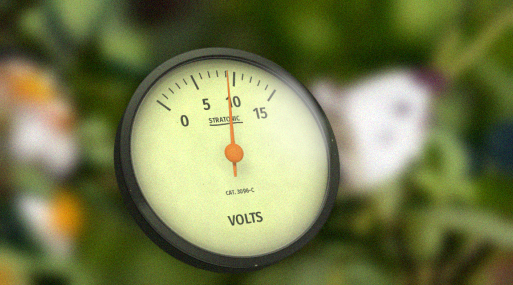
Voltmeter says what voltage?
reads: 9 V
